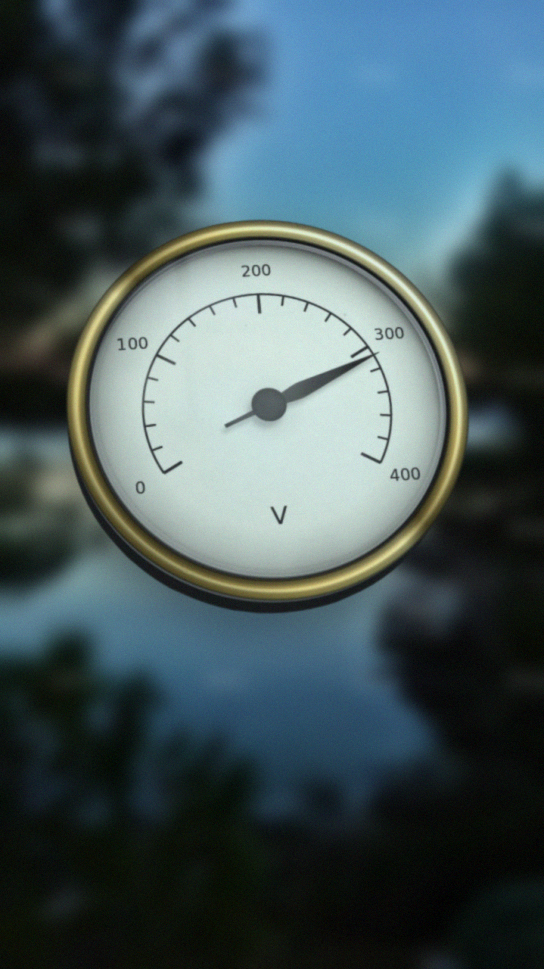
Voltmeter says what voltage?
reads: 310 V
